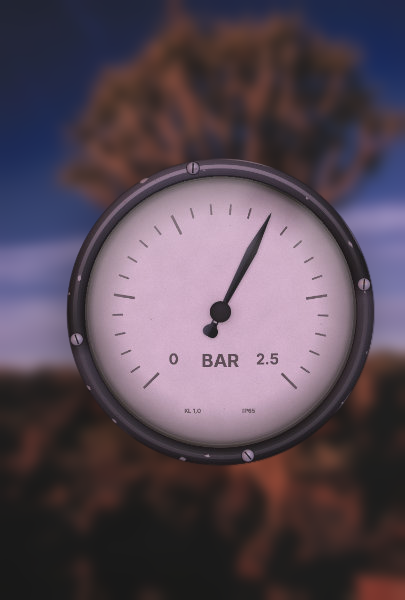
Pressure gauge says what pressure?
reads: 1.5 bar
